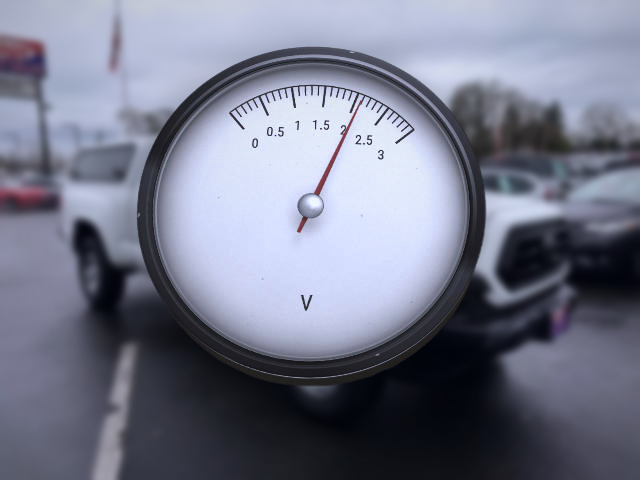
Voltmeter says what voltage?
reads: 2.1 V
